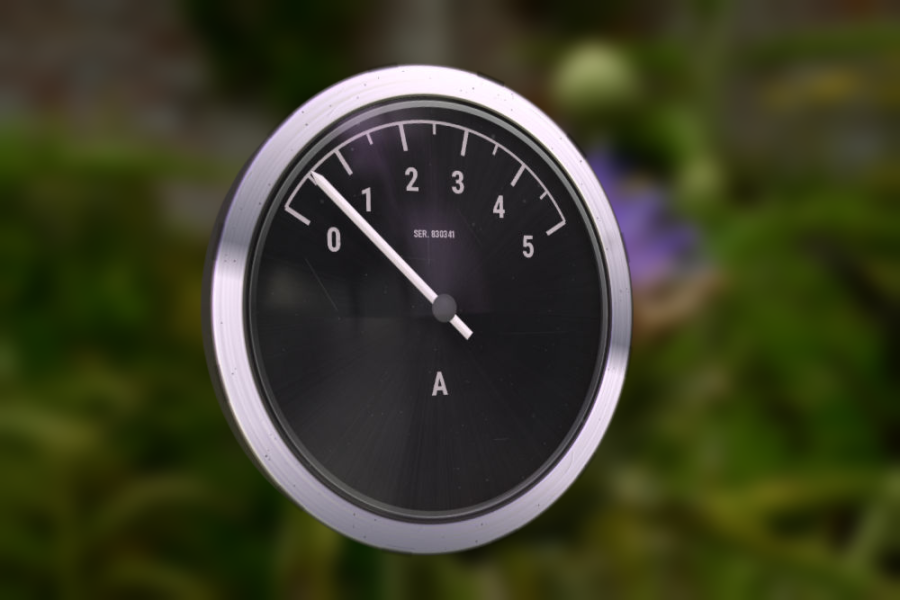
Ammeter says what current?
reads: 0.5 A
